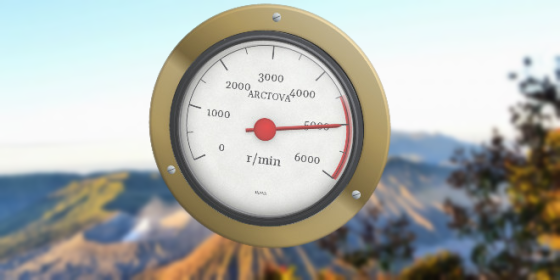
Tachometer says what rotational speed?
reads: 5000 rpm
